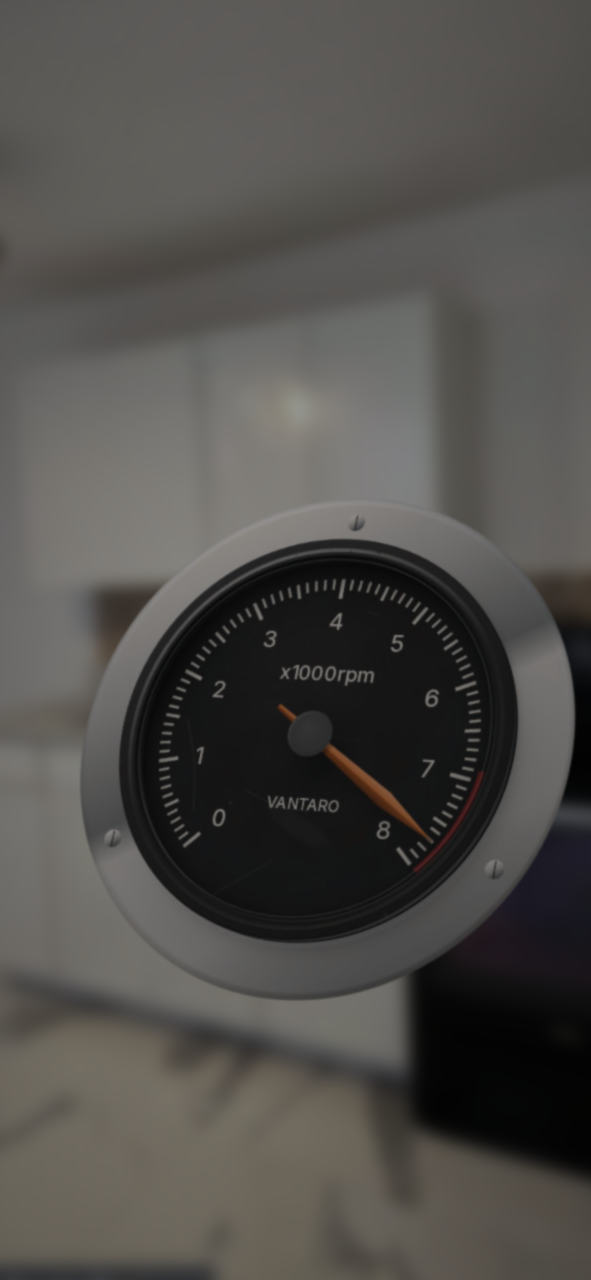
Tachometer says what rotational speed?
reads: 7700 rpm
